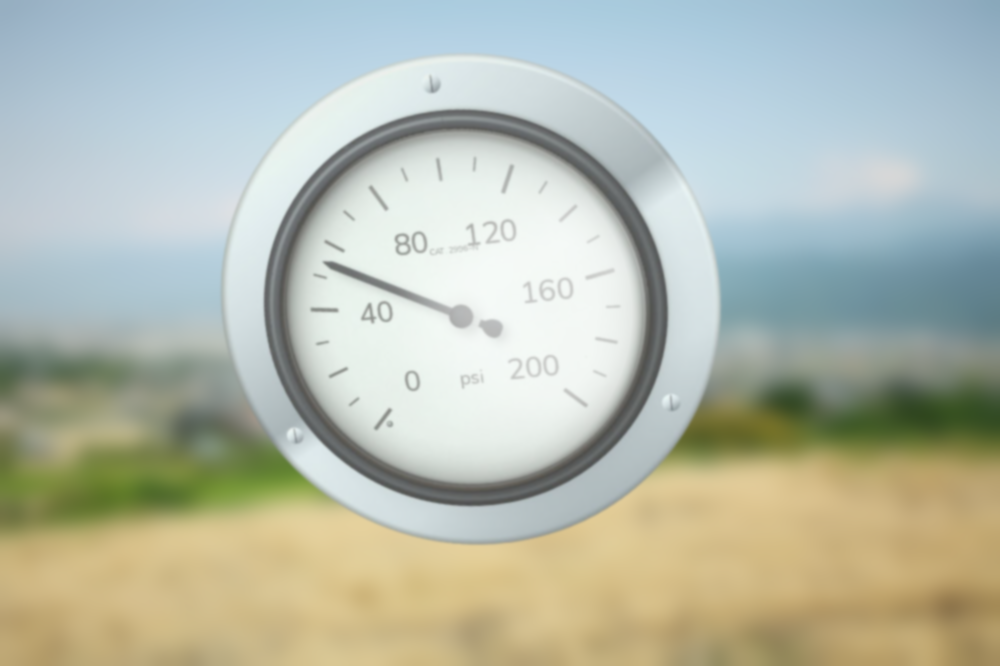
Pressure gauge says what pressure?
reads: 55 psi
